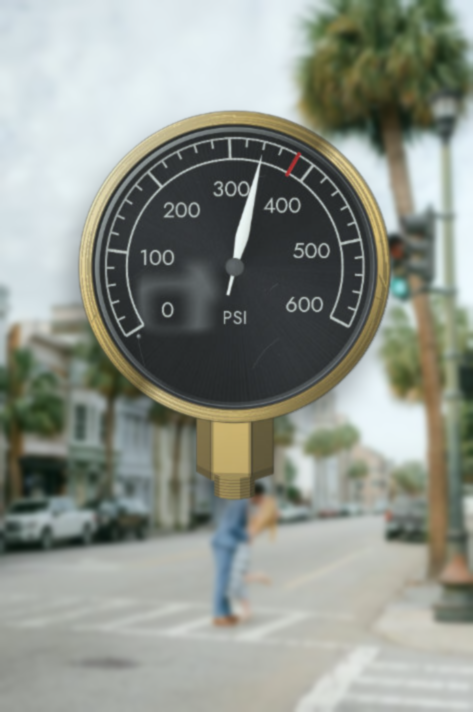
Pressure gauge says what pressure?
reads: 340 psi
